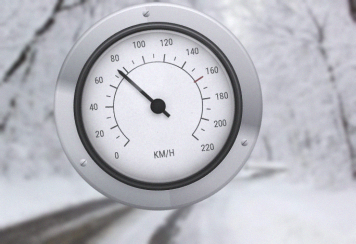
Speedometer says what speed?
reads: 75 km/h
